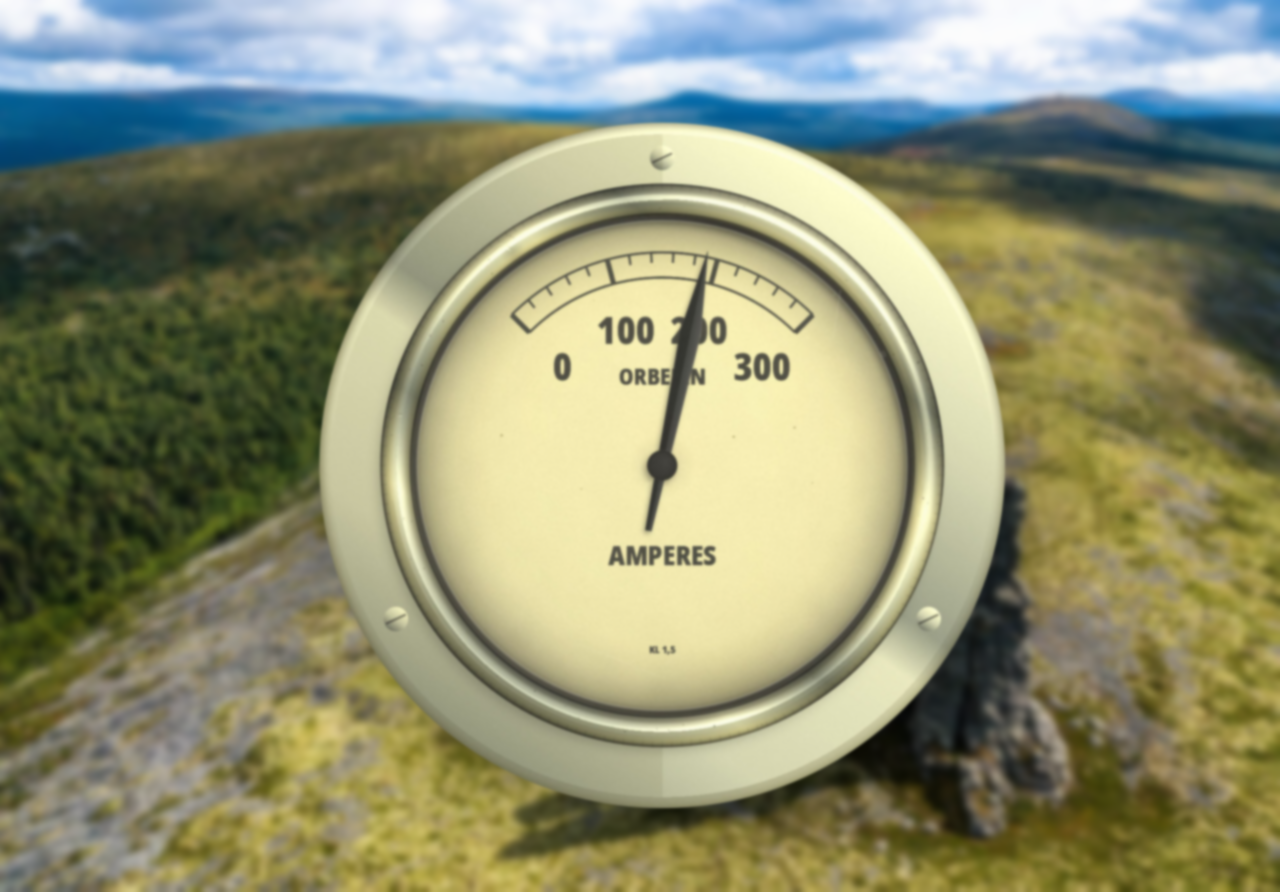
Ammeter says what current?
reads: 190 A
